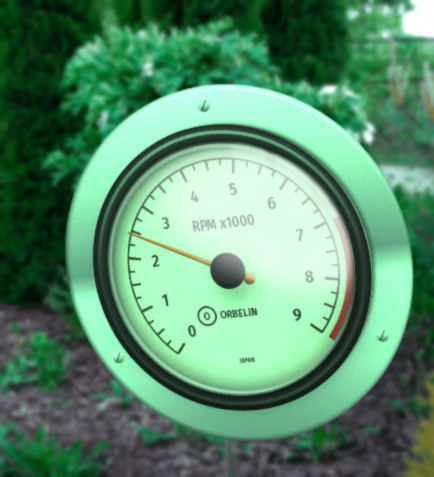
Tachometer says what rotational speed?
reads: 2500 rpm
